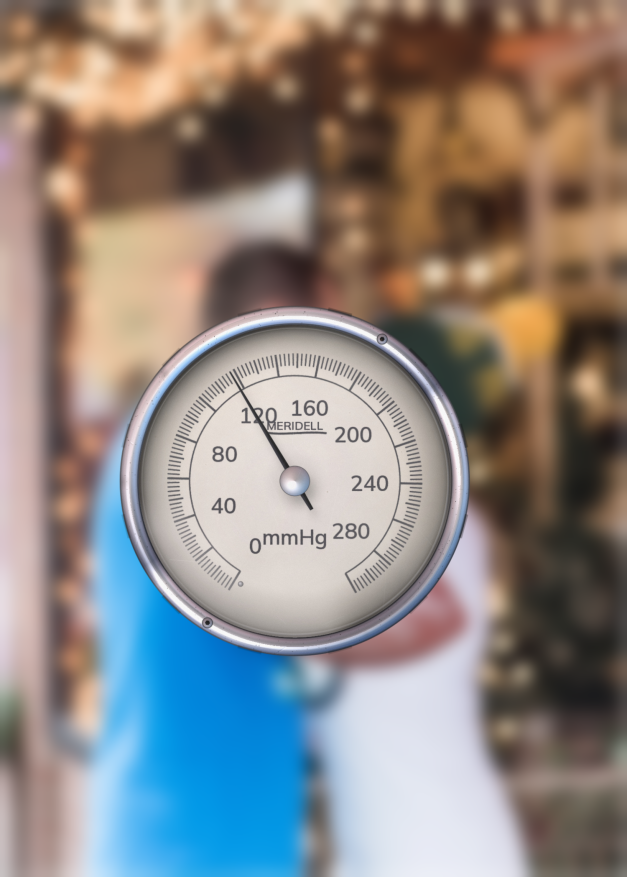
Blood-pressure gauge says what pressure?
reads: 118 mmHg
